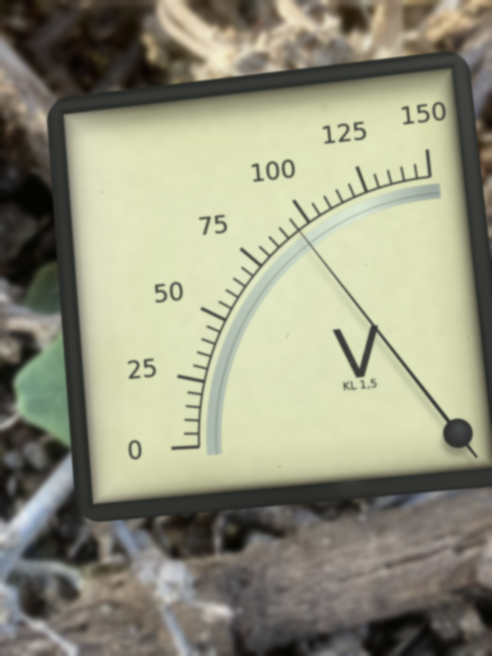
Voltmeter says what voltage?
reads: 95 V
